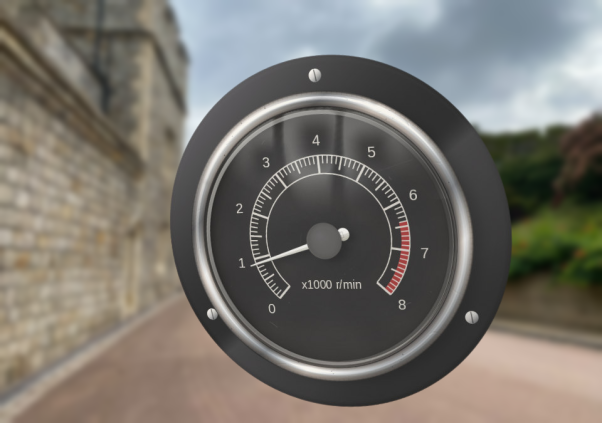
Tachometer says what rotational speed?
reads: 900 rpm
